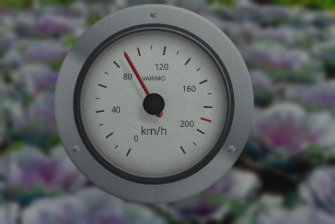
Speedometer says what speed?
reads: 90 km/h
